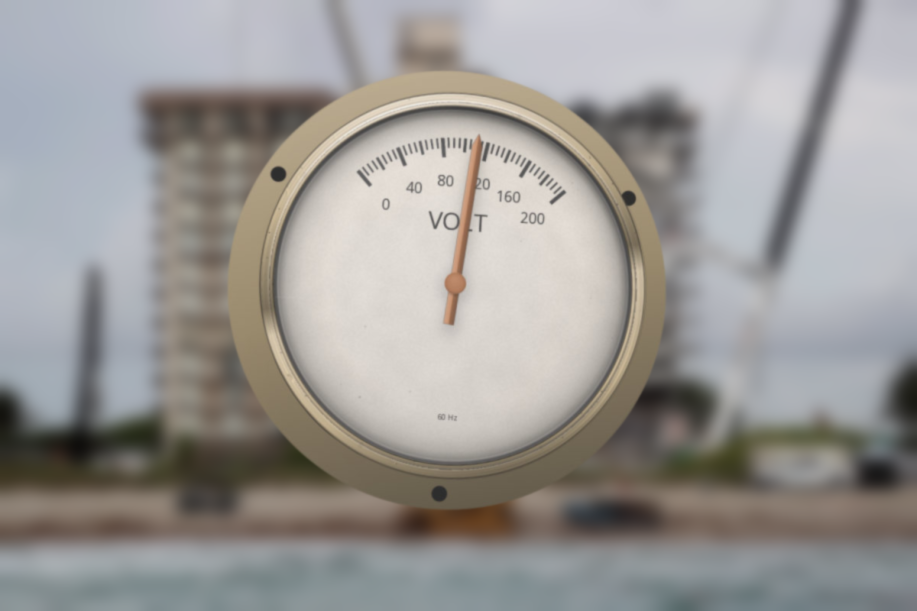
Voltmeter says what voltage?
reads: 110 V
